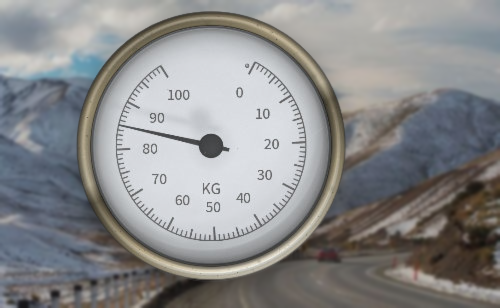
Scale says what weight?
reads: 85 kg
